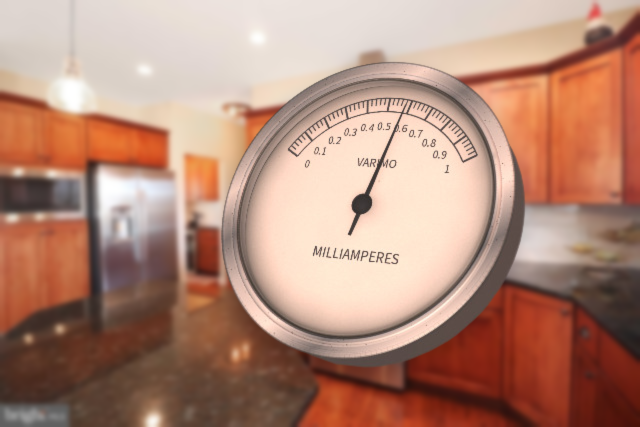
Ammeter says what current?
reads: 0.6 mA
